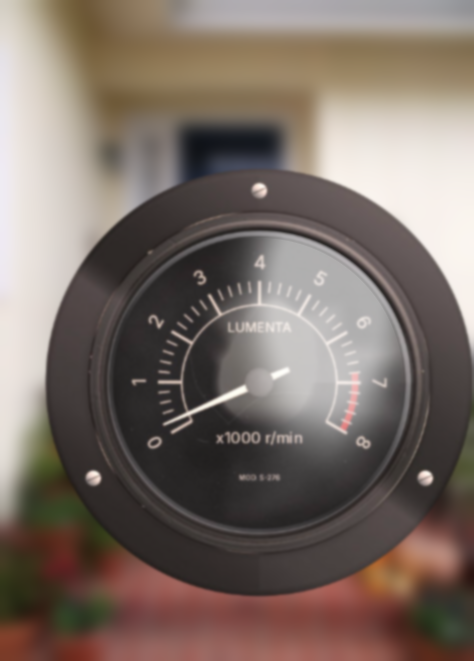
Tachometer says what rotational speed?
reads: 200 rpm
